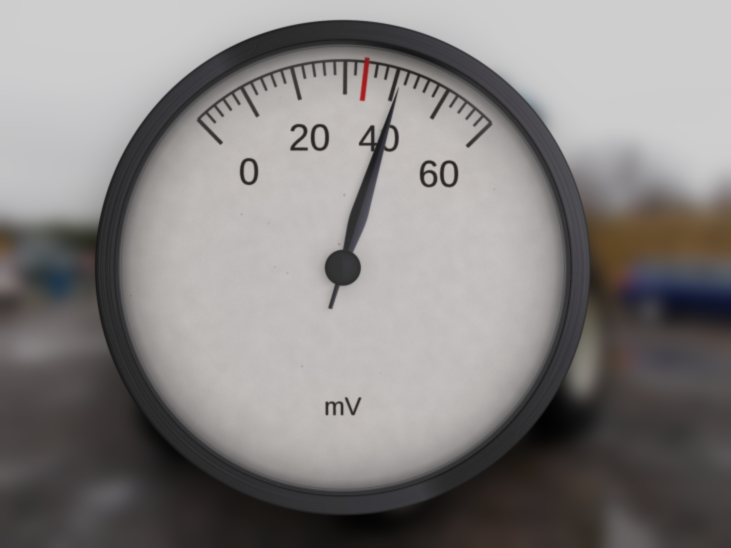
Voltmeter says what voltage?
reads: 41 mV
